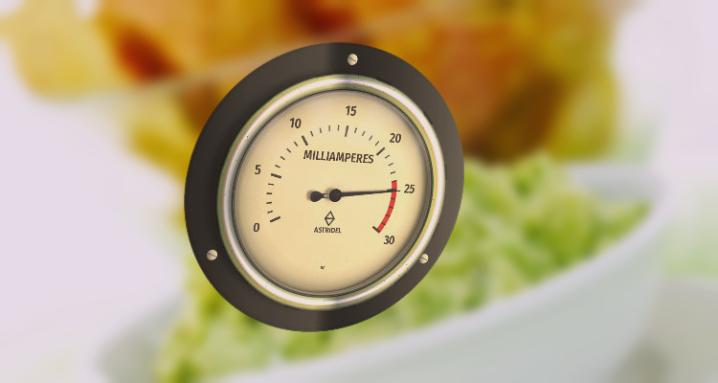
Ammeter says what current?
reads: 25 mA
